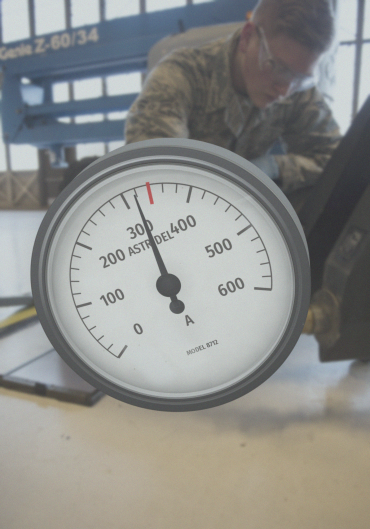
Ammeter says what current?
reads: 320 A
